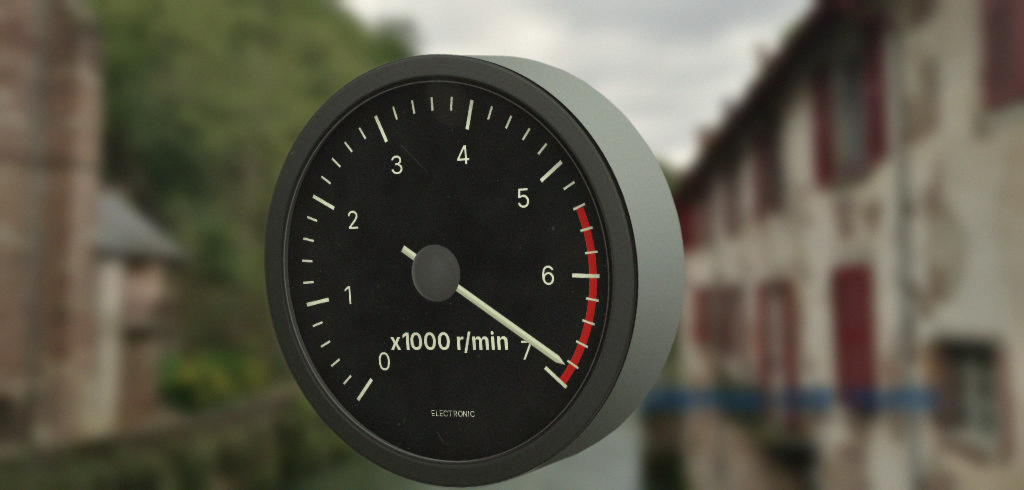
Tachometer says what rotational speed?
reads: 6800 rpm
